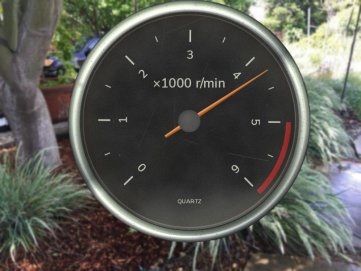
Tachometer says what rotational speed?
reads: 4250 rpm
